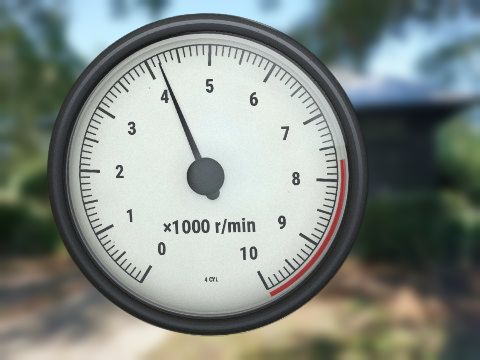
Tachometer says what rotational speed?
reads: 4200 rpm
